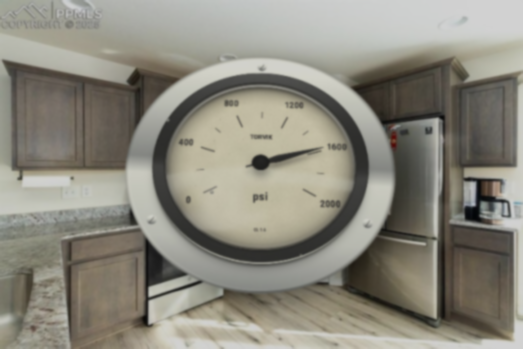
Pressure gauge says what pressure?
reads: 1600 psi
